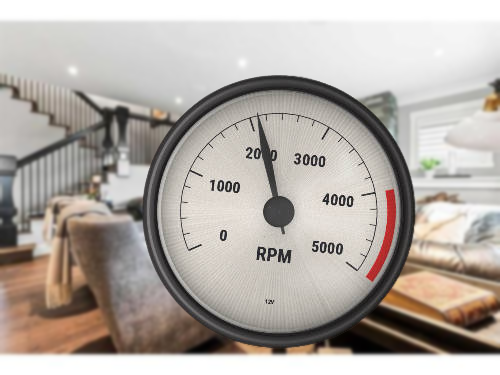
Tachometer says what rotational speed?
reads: 2100 rpm
